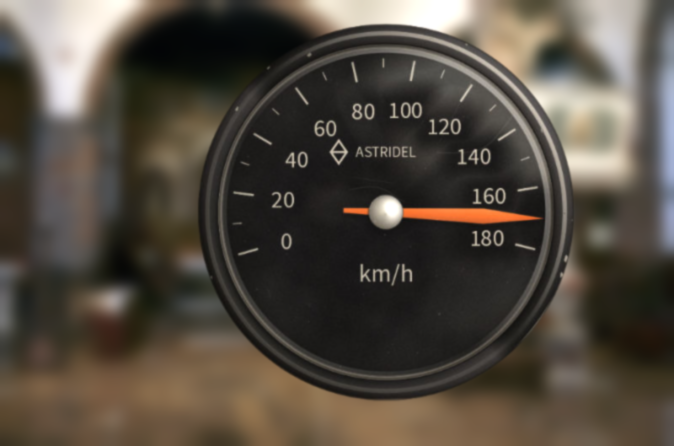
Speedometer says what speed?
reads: 170 km/h
